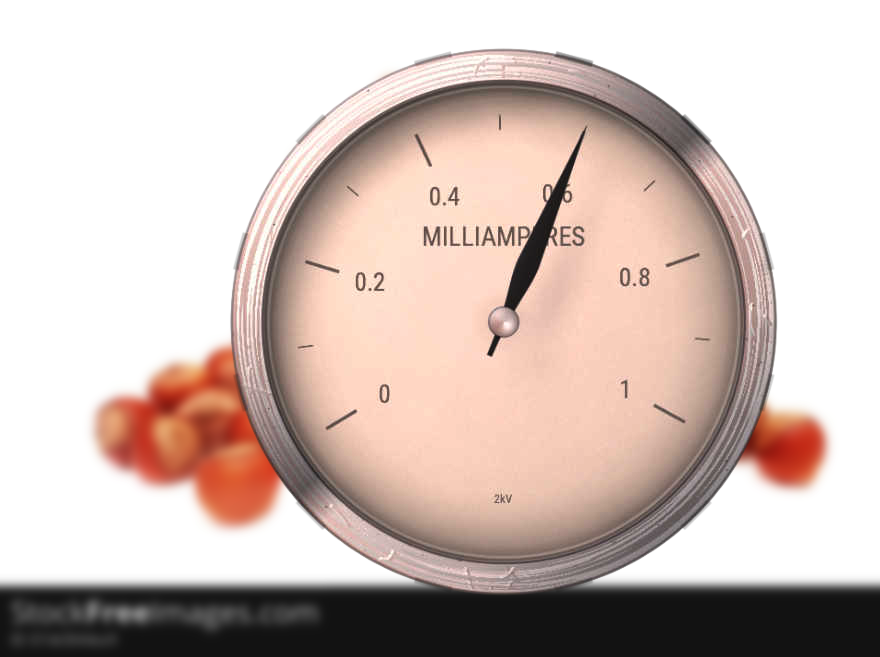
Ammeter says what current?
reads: 0.6 mA
